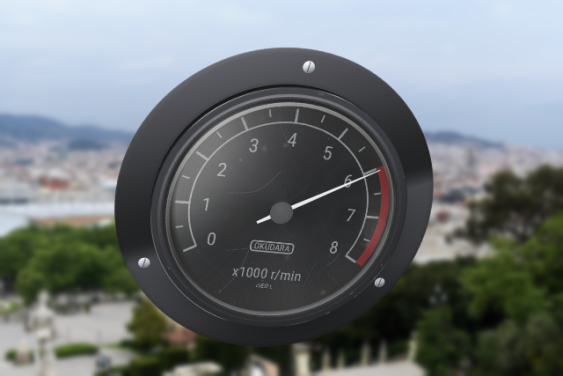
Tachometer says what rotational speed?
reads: 6000 rpm
